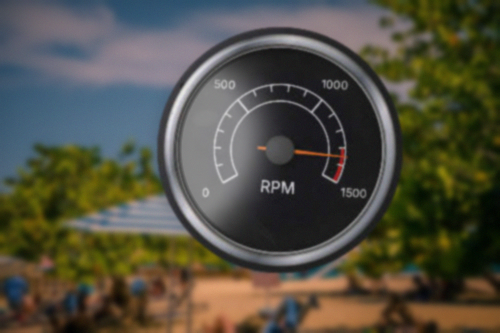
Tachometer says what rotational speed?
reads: 1350 rpm
